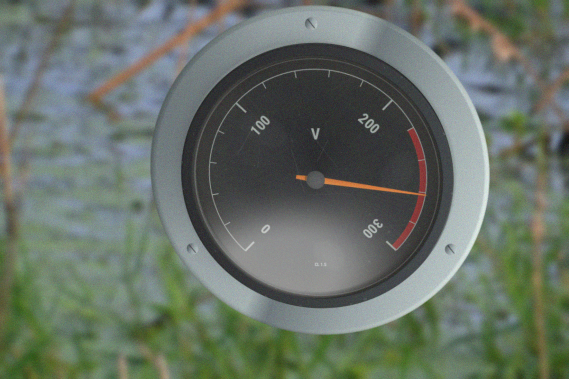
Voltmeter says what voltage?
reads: 260 V
